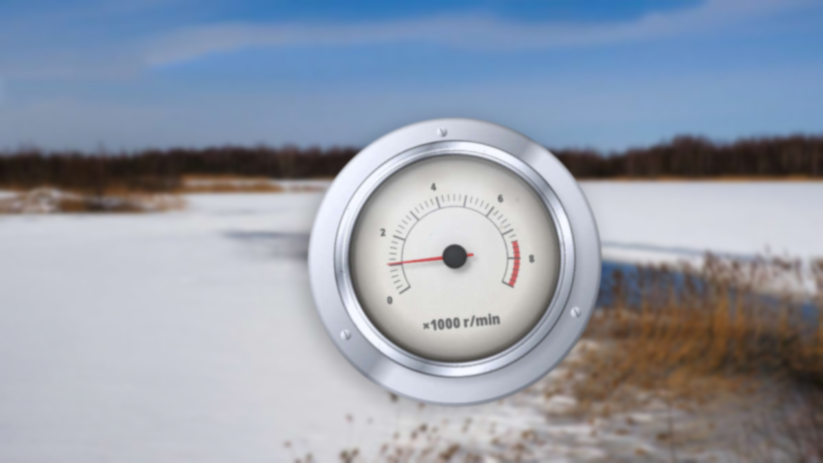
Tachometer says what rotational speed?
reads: 1000 rpm
